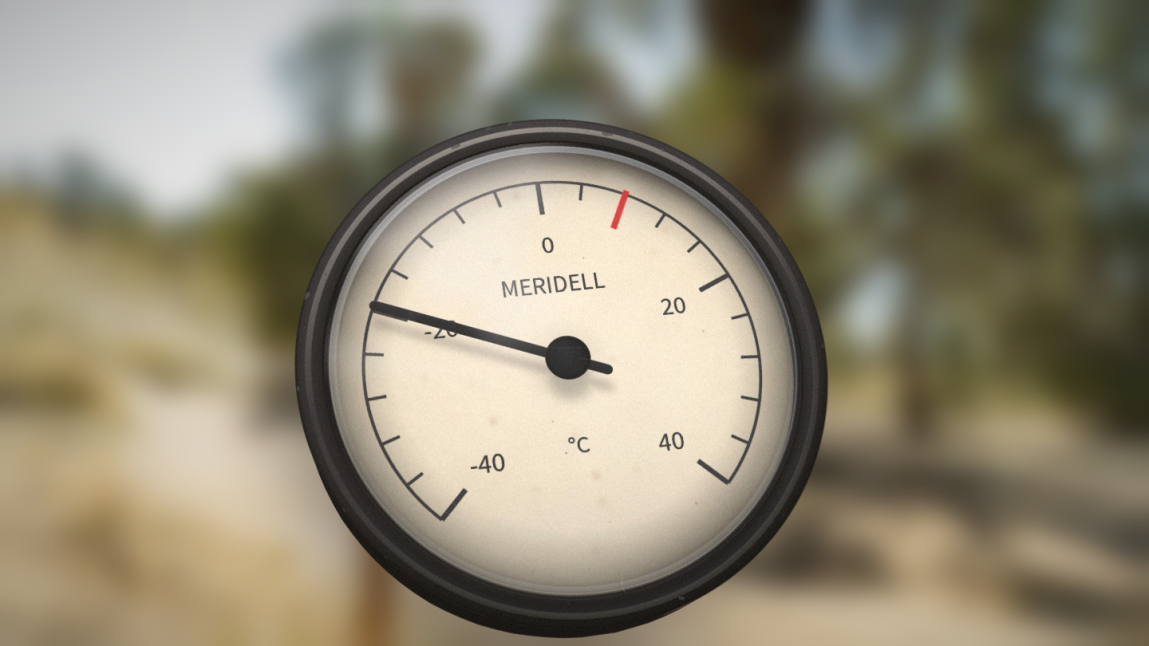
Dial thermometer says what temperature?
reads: -20 °C
